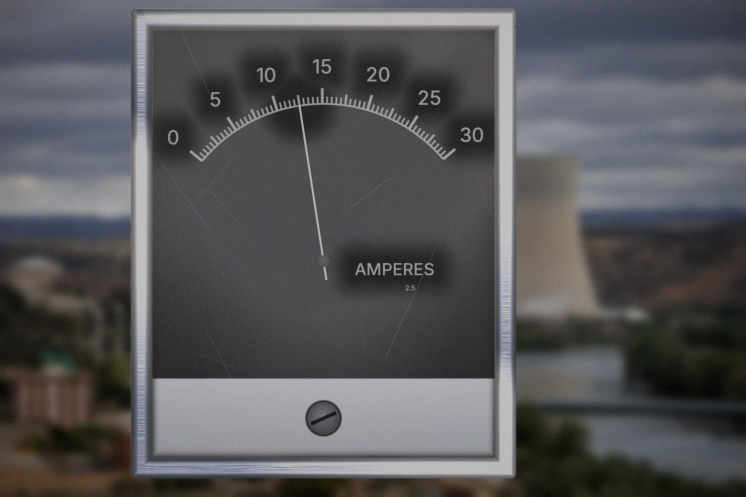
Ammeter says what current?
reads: 12.5 A
